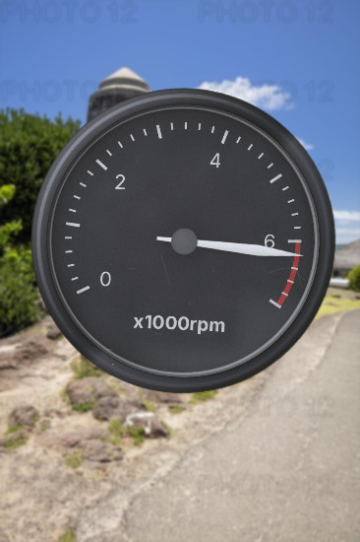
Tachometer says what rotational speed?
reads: 6200 rpm
